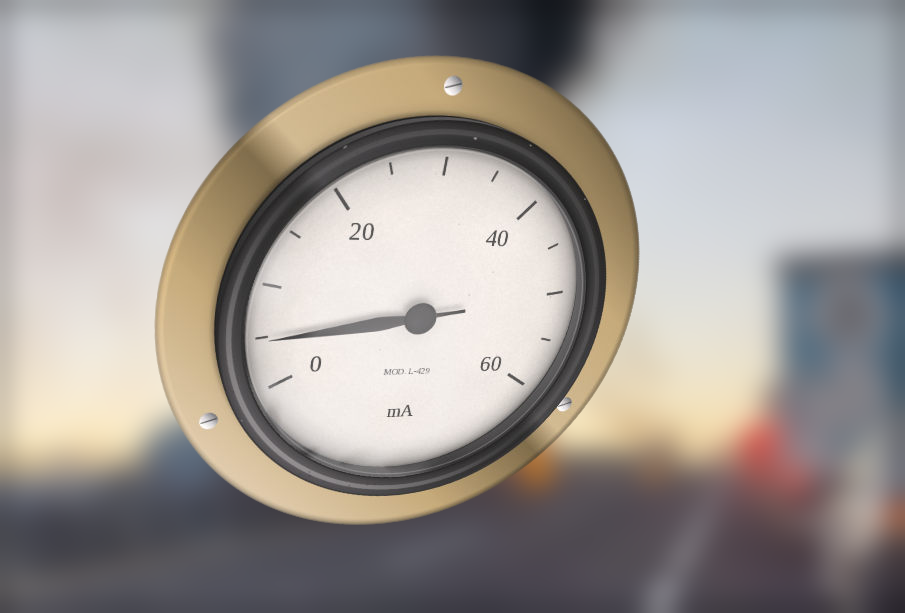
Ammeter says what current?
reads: 5 mA
